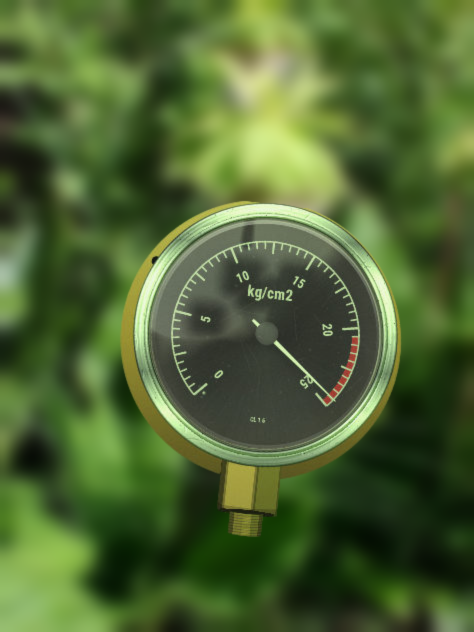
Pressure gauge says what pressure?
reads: 24.5 kg/cm²
